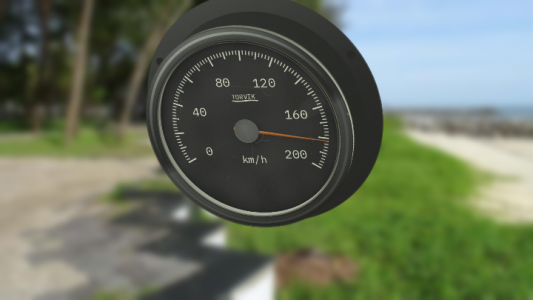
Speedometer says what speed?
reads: 180 km/h
